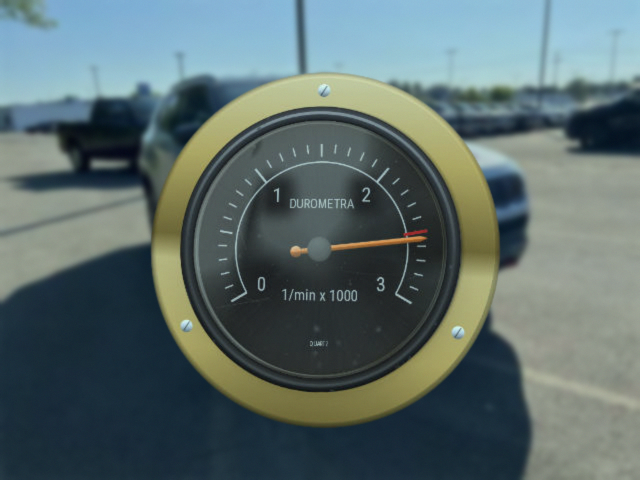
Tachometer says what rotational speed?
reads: 2550 rpm
